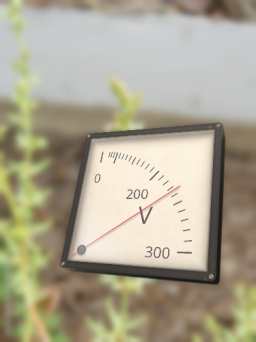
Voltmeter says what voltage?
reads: 235 V
